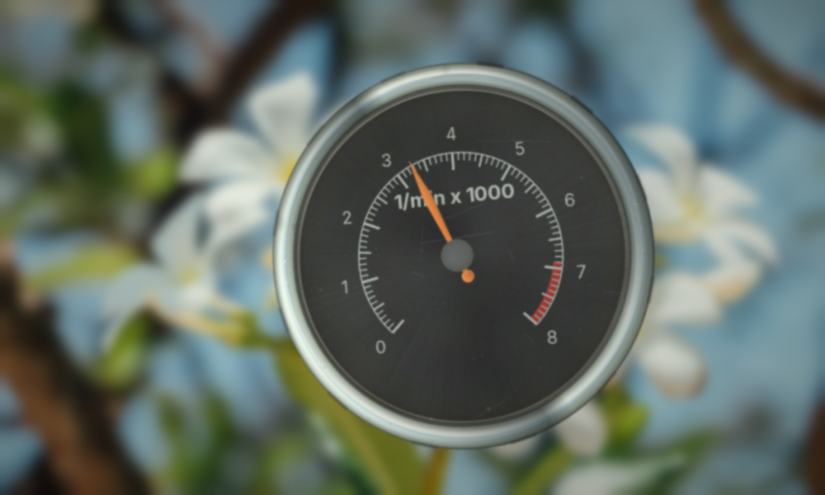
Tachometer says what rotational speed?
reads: 3300 rpm
